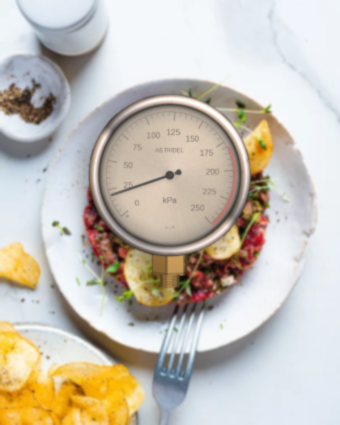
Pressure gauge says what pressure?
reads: 20 kPa
